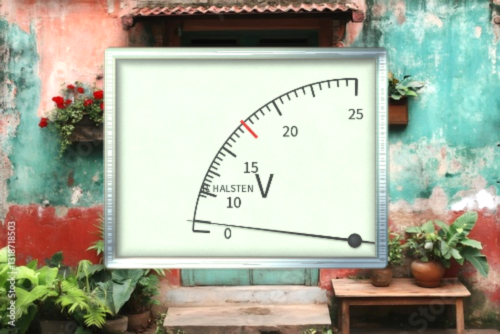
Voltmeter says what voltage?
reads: 5 V
